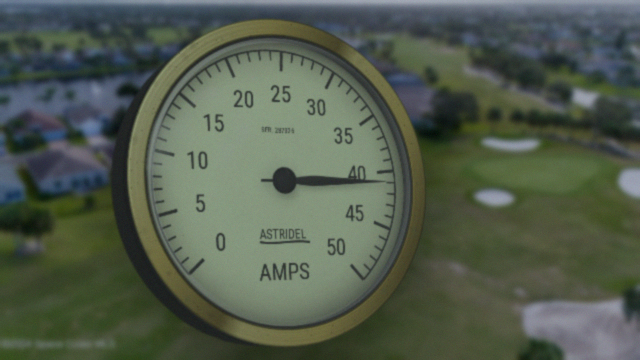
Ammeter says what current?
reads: 41 A
